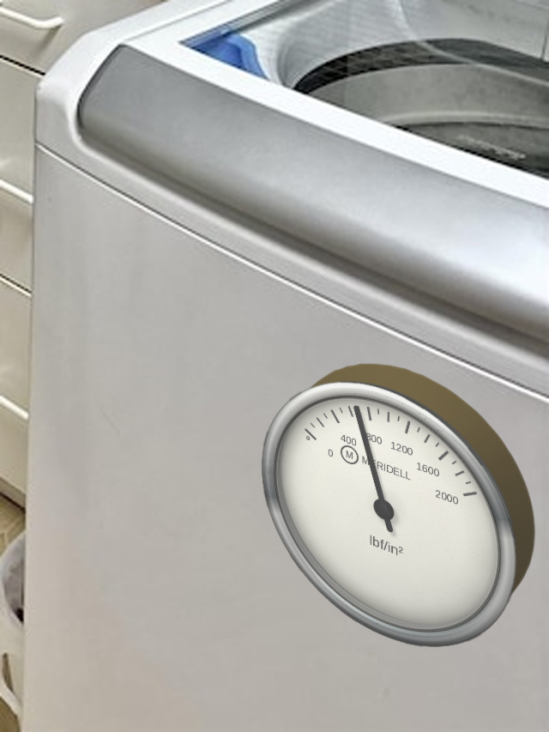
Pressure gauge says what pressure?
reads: 700 psi
